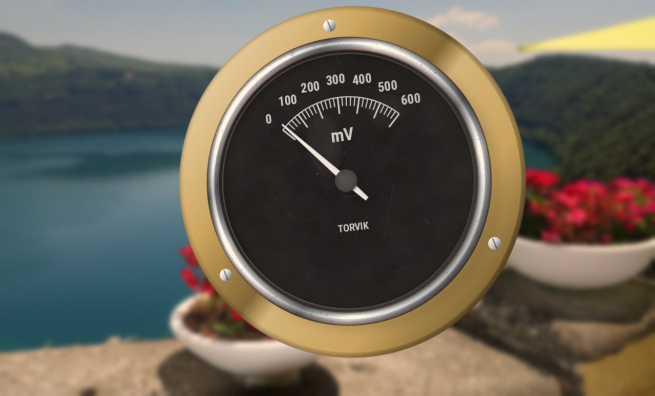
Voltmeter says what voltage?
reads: 20 mV
